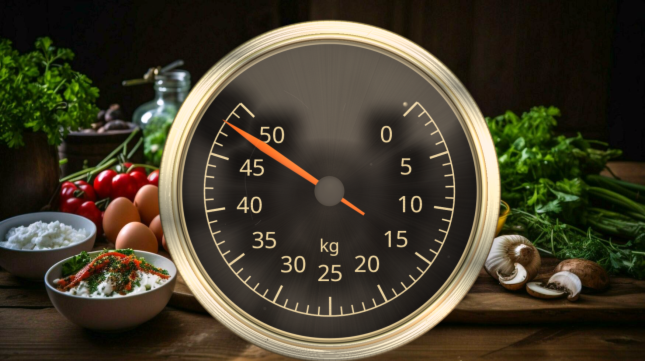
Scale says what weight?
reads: 48 kg
